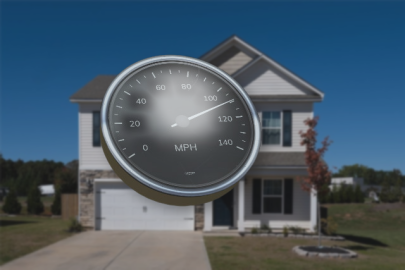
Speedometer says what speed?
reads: 110 mph
